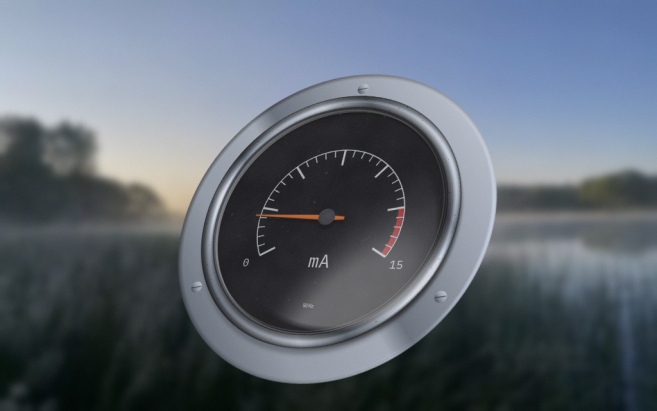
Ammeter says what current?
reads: 2 mA
